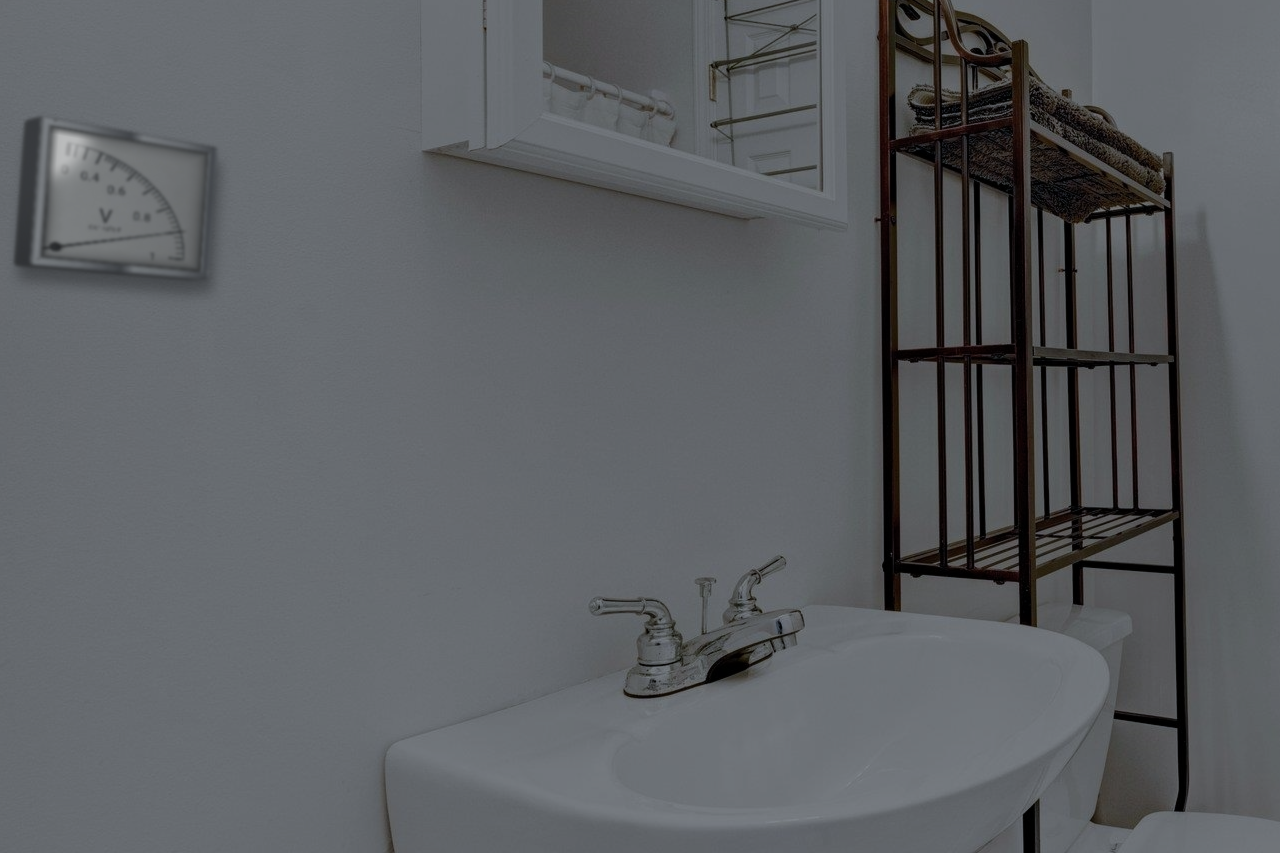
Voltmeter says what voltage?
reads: 0.9 V
